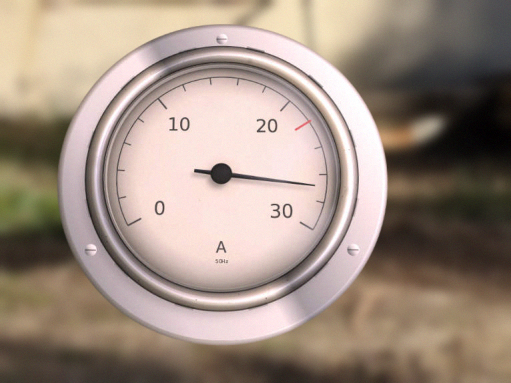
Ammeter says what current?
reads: 27 A
